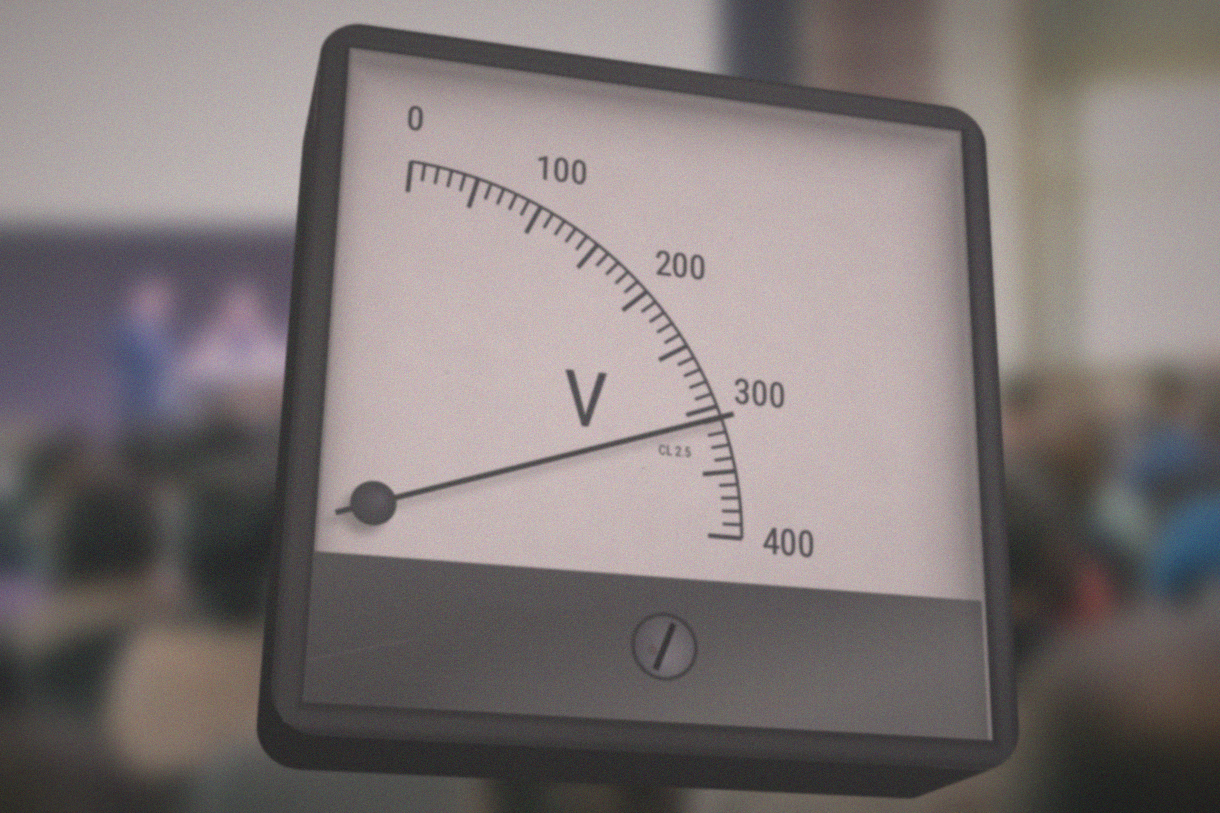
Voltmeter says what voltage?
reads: 310 V
